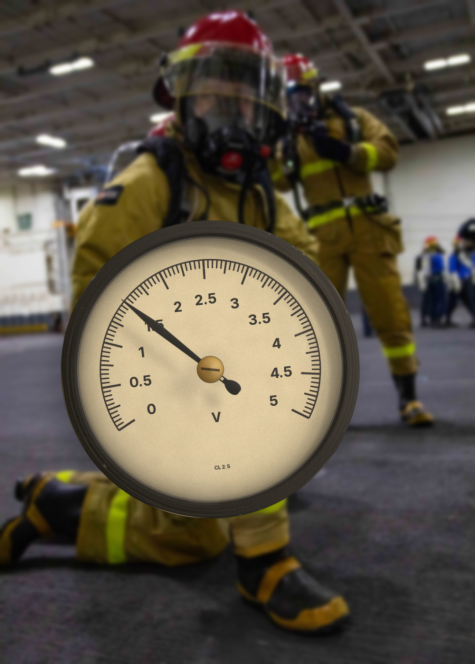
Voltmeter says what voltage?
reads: 1.5 V
